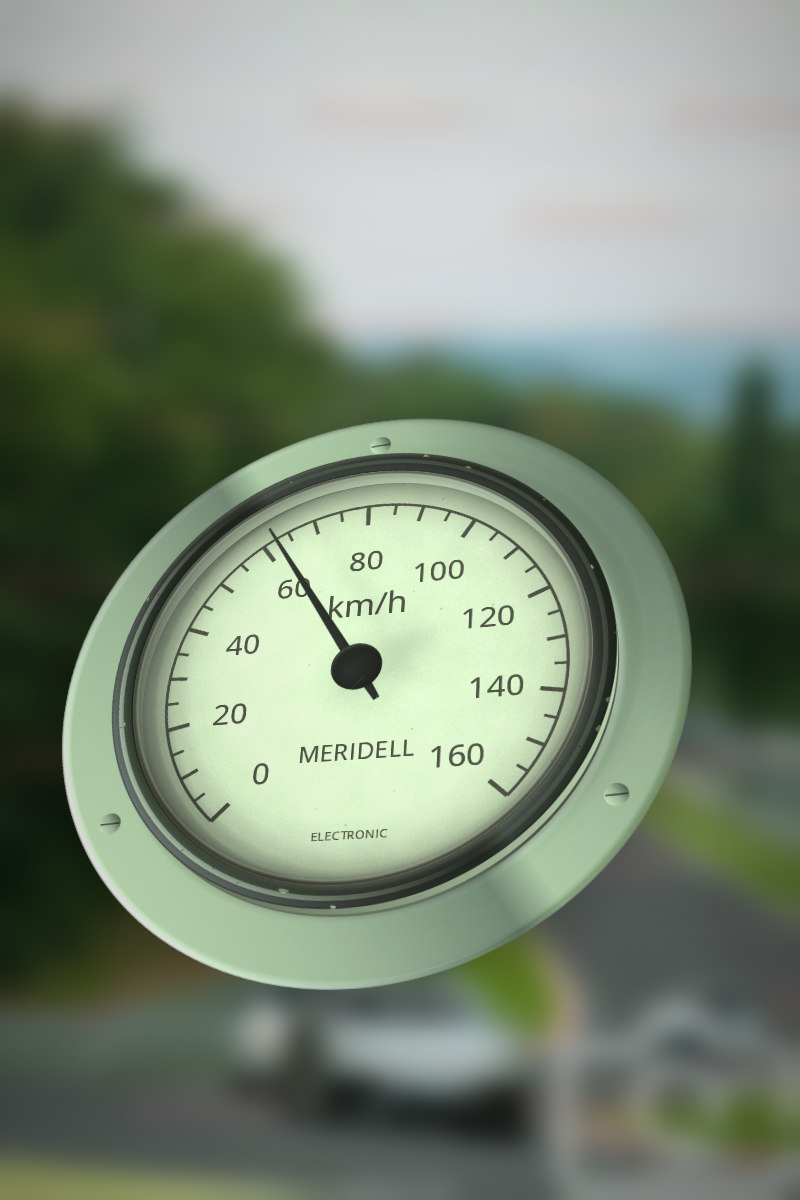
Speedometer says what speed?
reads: 62.5 km/h
